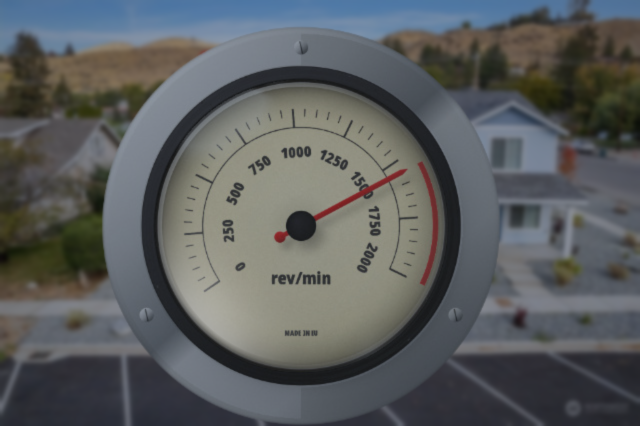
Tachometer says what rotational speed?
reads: 1550 rpm
